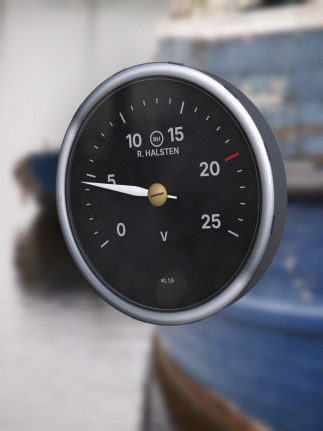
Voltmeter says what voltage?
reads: 4.5 V
